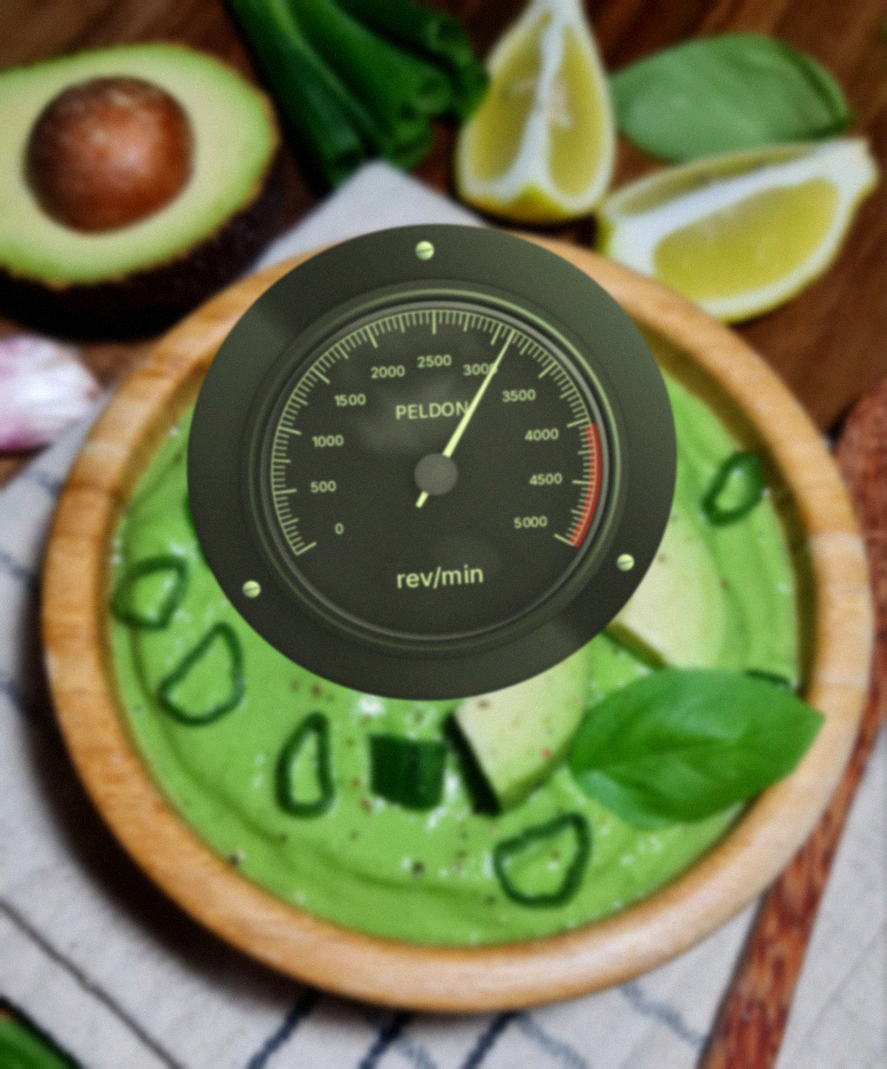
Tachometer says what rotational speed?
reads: 3100 rpm
